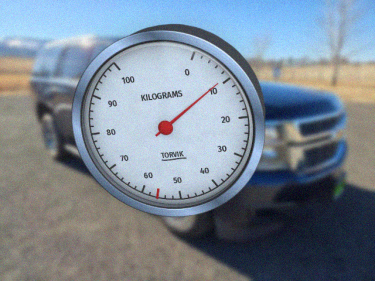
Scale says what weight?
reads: 9 kg
